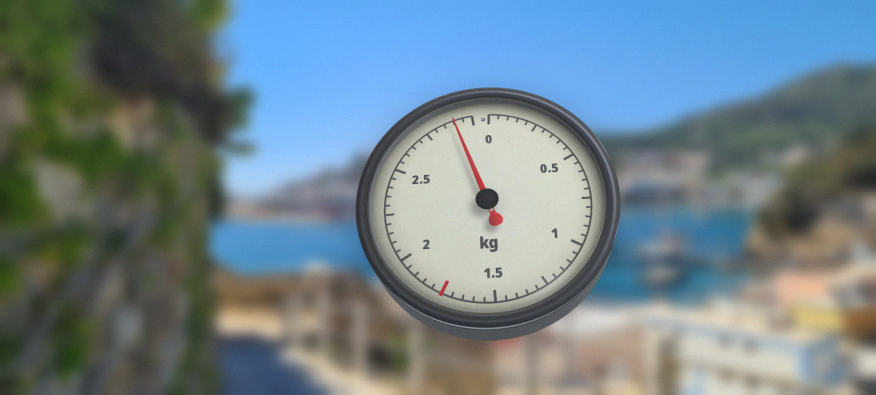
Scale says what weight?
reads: 2.9 kg
